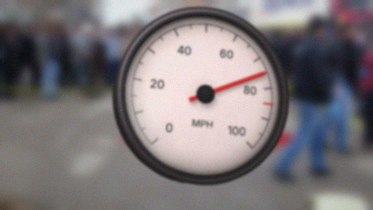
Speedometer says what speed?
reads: 75 mph
